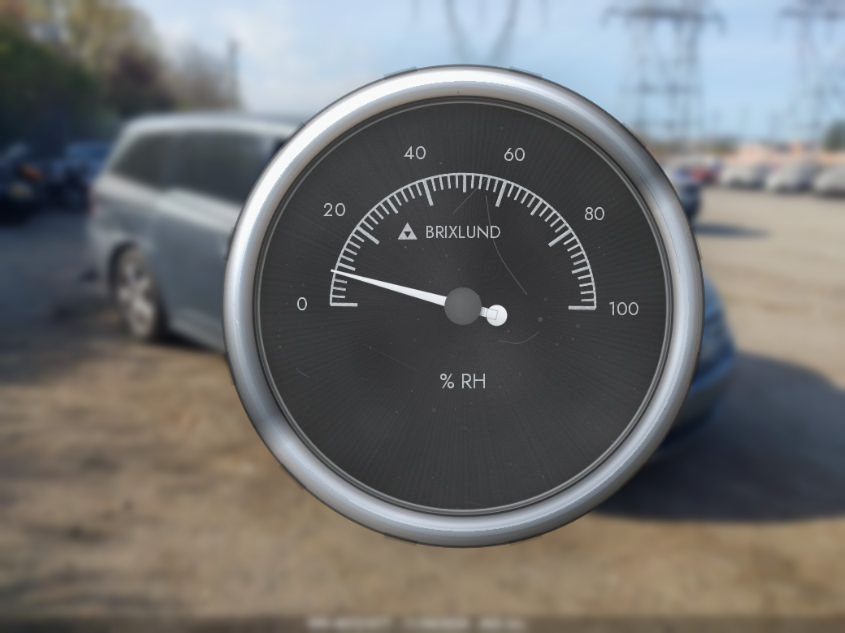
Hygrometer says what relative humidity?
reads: 8 %
